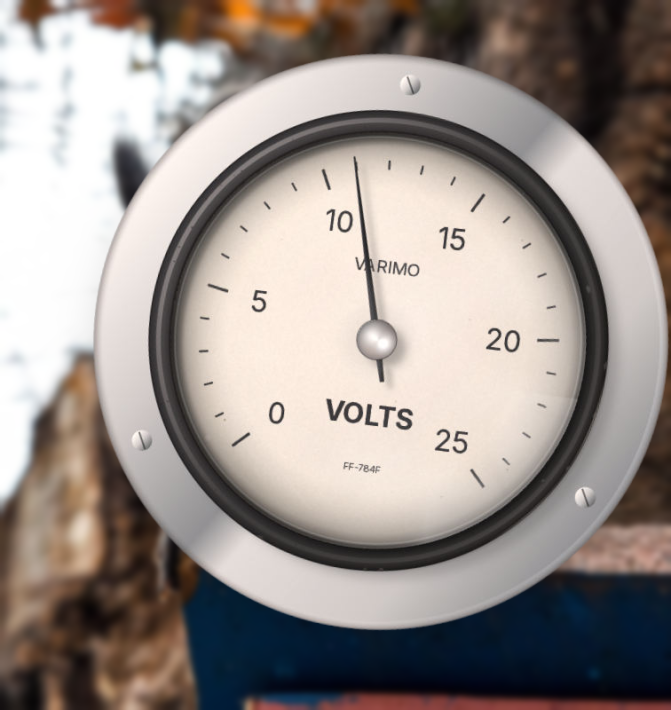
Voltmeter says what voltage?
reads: 11 V
